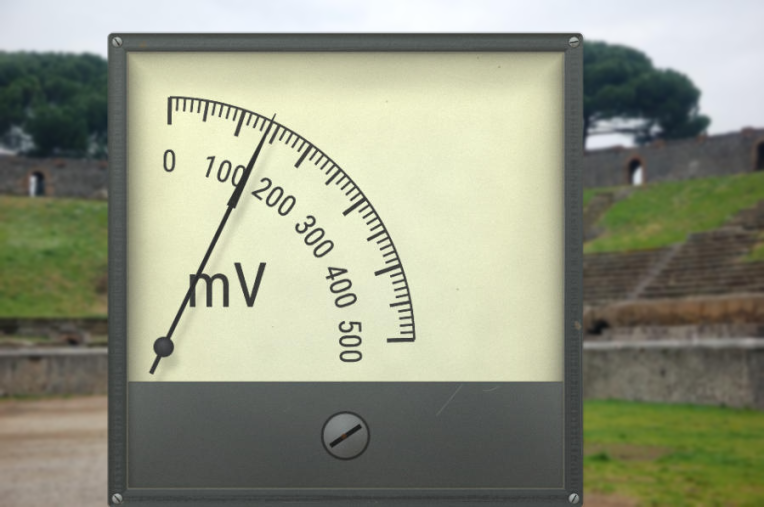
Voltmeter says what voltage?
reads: 140 mV
